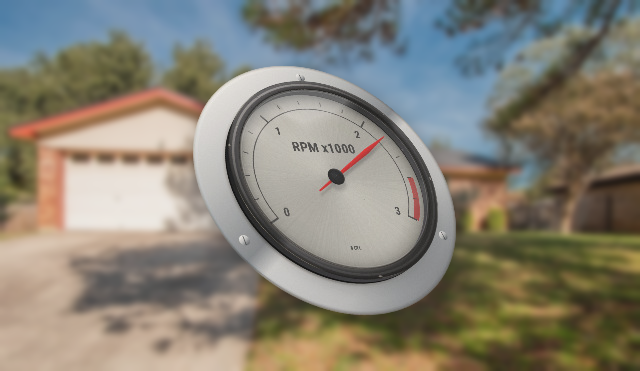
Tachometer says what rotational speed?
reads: 2200 rpm
